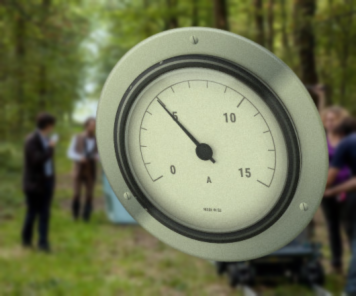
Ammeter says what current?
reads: 5 A
